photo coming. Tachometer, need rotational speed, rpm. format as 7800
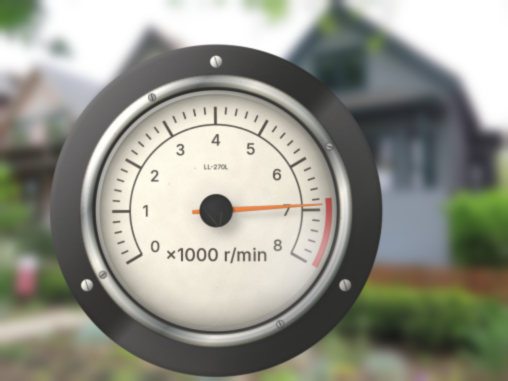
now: 6900
